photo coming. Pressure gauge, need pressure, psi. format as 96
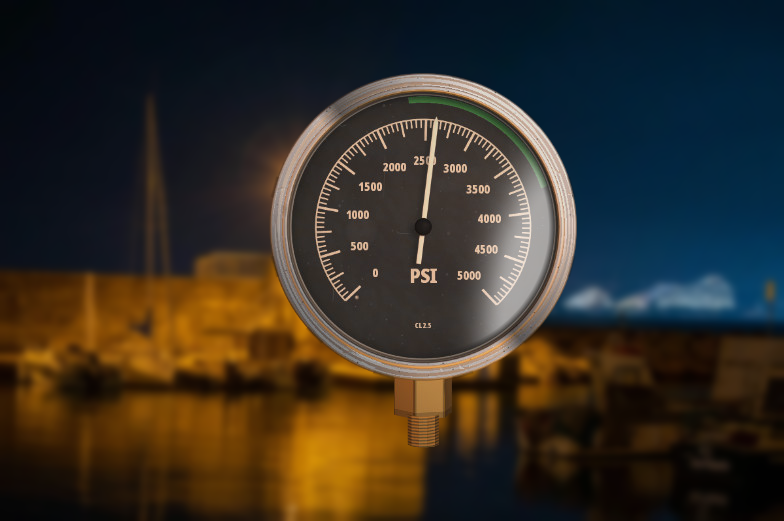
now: 2600
